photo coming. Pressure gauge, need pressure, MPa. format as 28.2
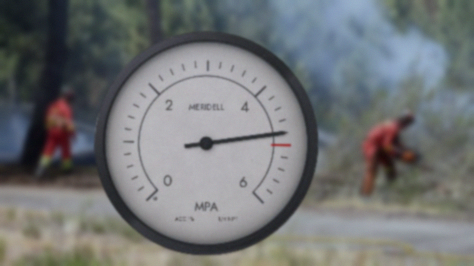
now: 4.8
